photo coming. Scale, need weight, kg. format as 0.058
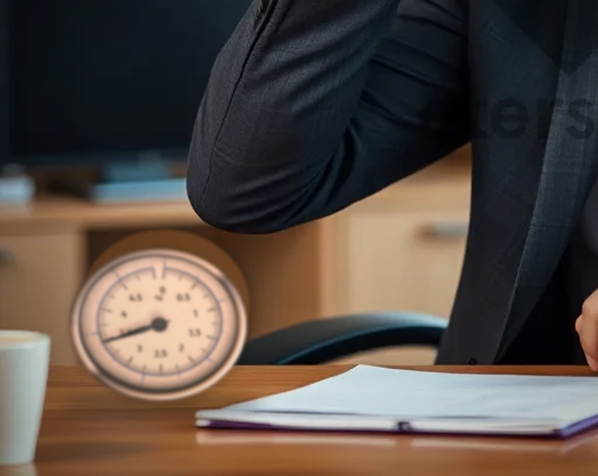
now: 3.5
